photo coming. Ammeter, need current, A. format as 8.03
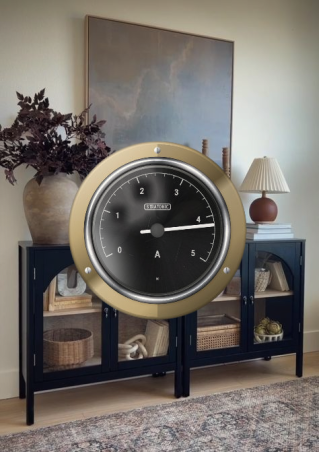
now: 4.2
